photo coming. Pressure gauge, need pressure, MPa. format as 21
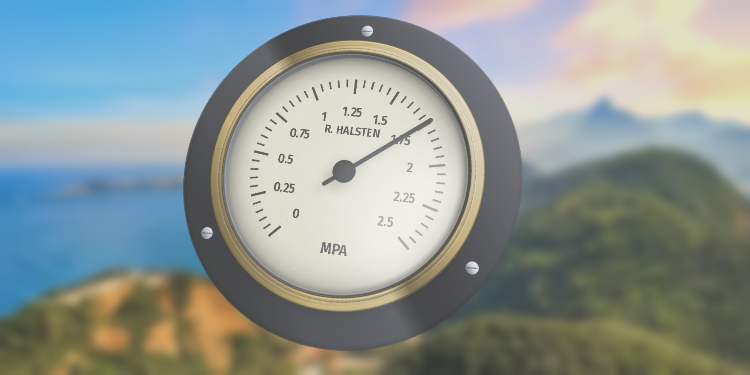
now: 1.75
